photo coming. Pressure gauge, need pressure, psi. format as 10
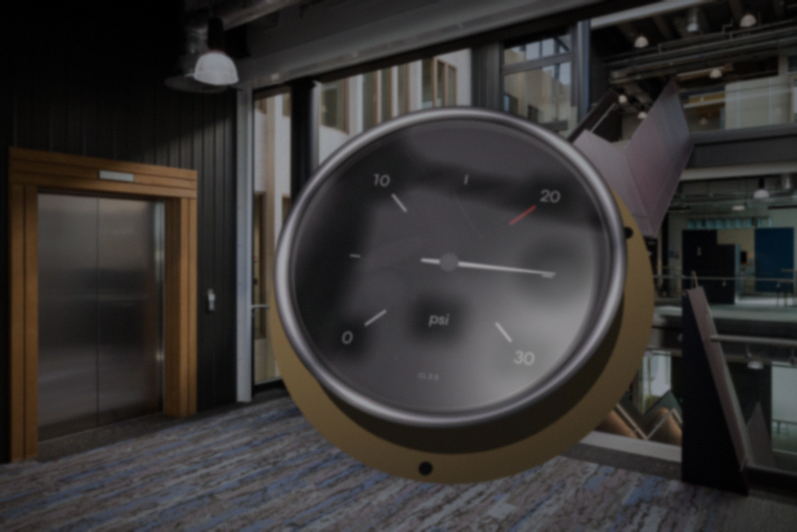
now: 25
